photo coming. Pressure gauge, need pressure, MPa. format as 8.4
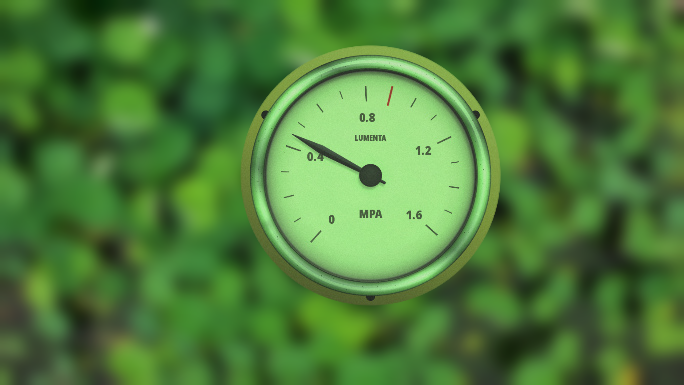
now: 0.45
